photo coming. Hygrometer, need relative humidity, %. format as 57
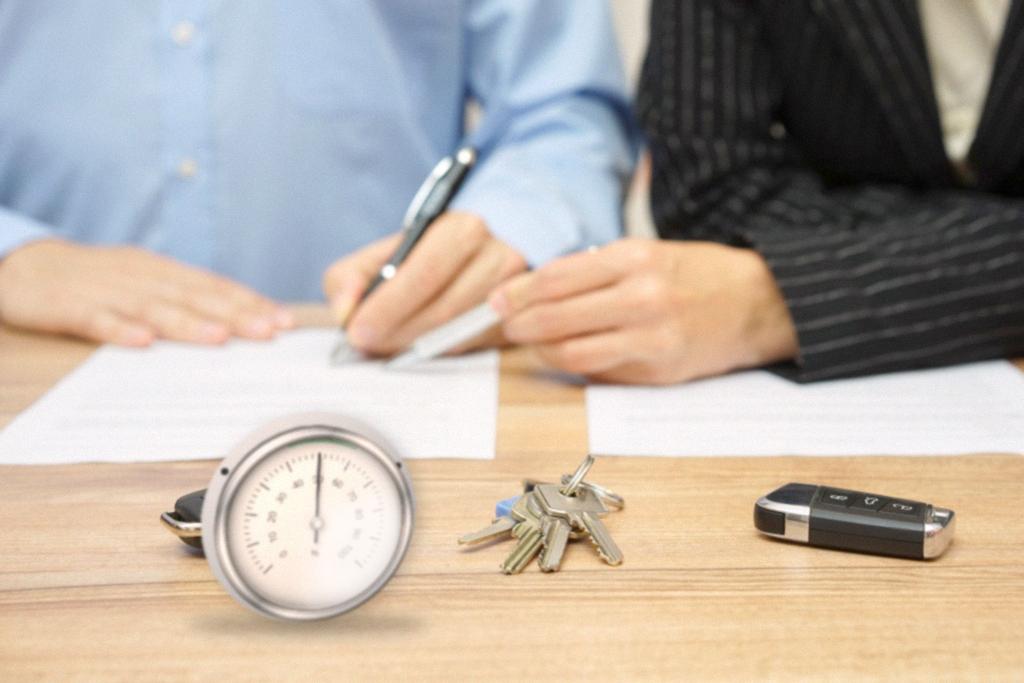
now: 50
